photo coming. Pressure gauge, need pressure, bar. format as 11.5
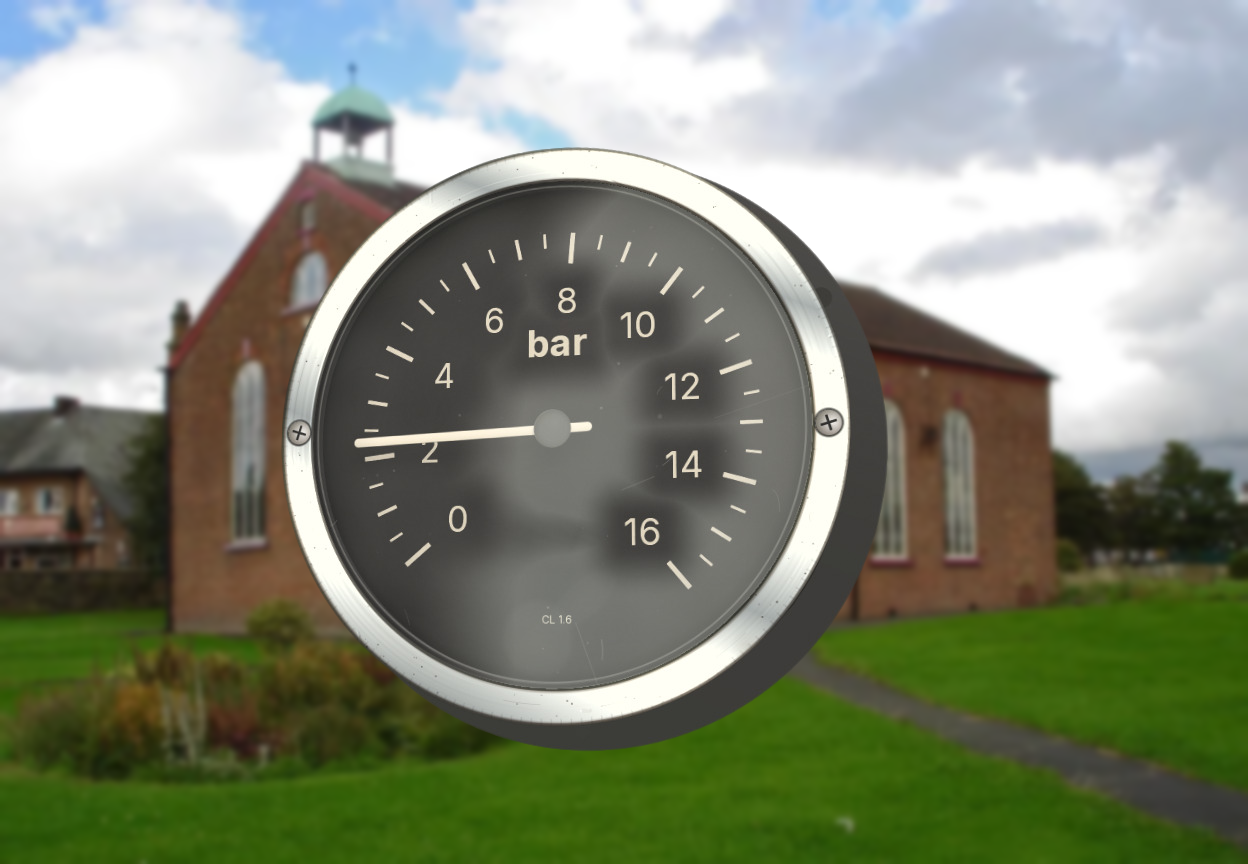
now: 2.25
